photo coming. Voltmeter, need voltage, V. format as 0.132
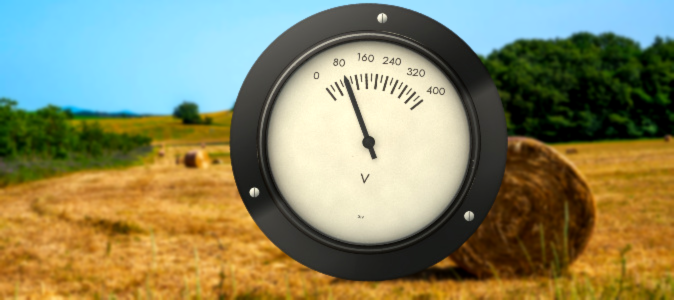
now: 80
